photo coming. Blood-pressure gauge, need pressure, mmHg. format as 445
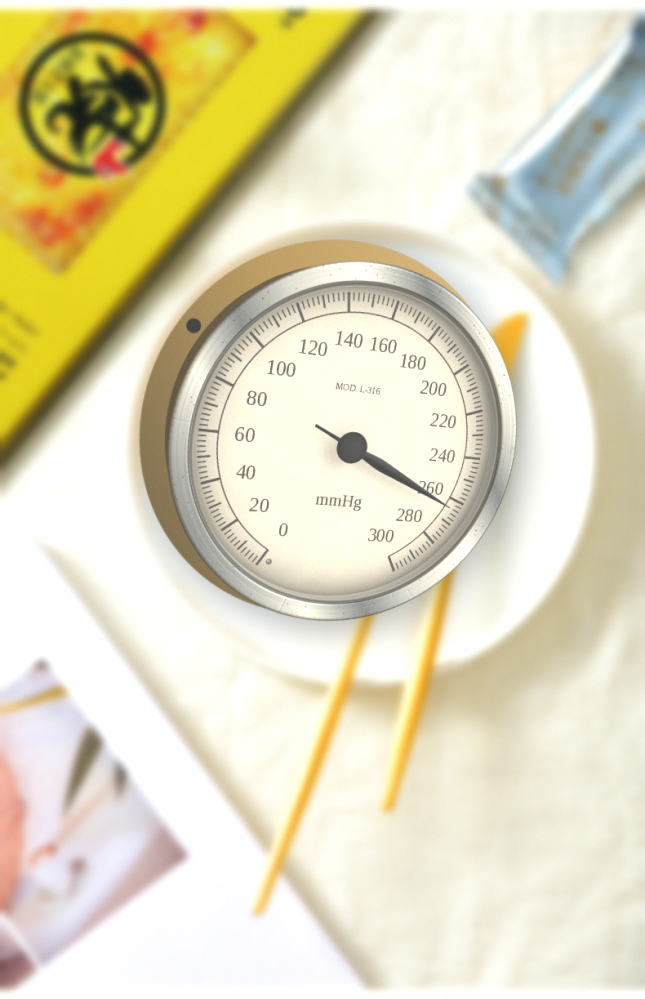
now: 264
